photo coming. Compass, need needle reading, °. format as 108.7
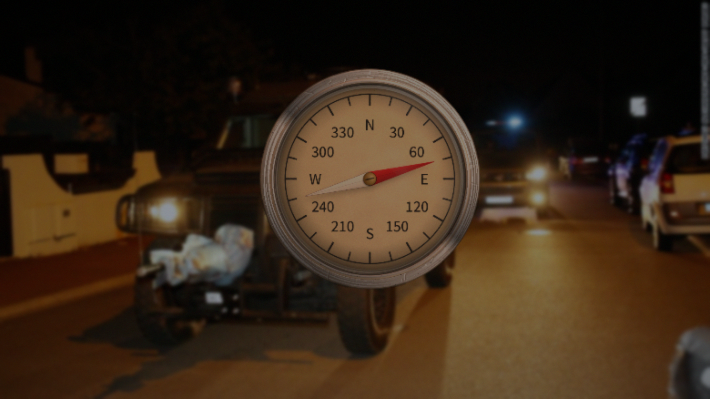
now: 75
